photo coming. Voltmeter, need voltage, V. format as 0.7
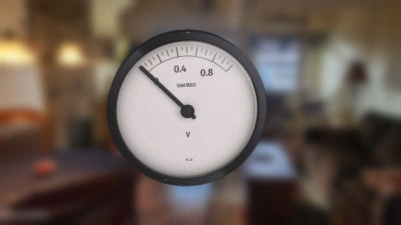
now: 0
